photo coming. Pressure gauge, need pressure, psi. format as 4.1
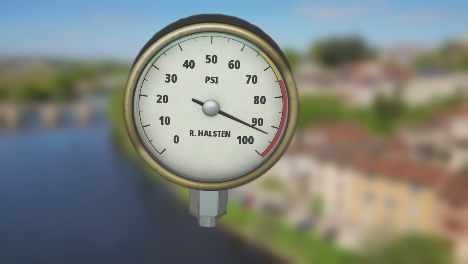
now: 92.5
